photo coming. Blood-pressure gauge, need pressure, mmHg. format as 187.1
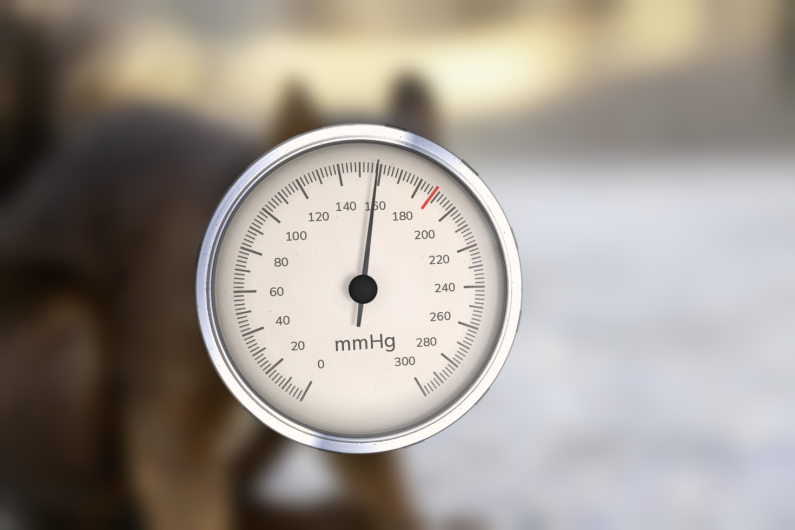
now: 158
